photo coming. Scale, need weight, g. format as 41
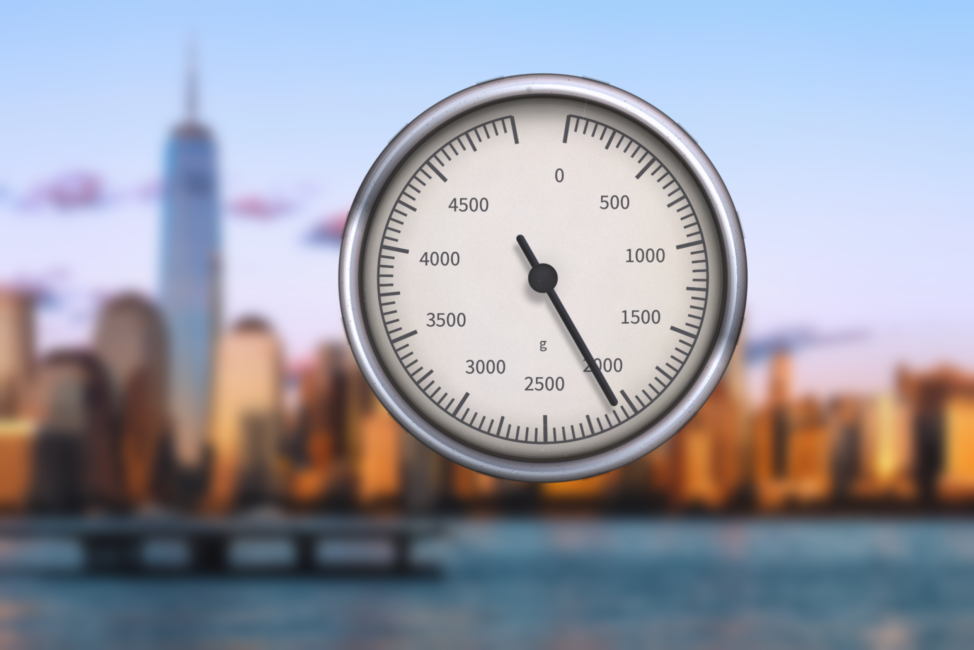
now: 2075
